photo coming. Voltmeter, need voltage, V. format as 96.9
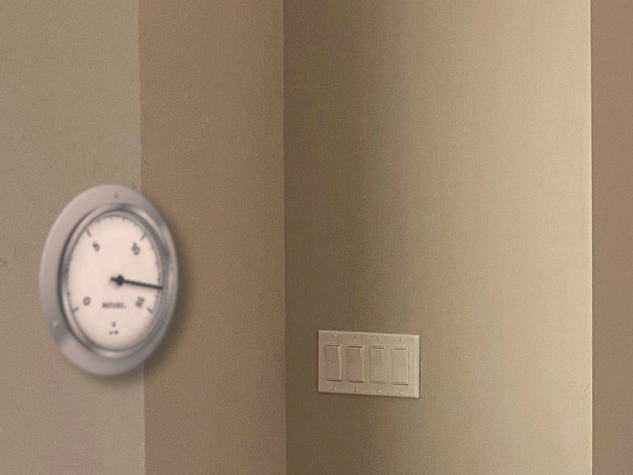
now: 13.5
